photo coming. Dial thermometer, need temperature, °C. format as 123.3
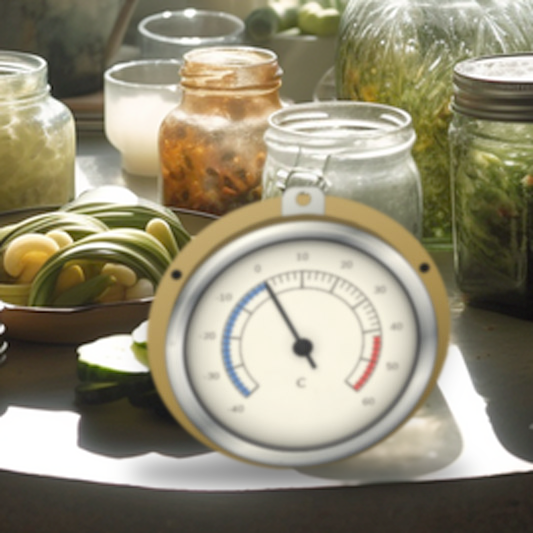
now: 0
